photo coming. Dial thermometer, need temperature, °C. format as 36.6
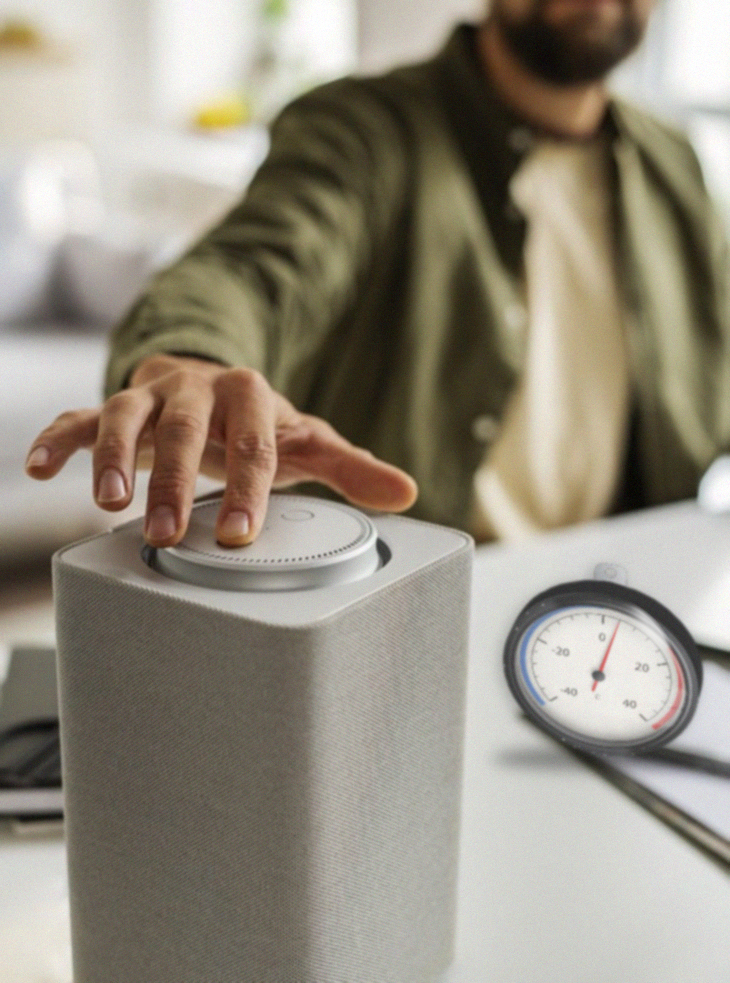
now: 4
